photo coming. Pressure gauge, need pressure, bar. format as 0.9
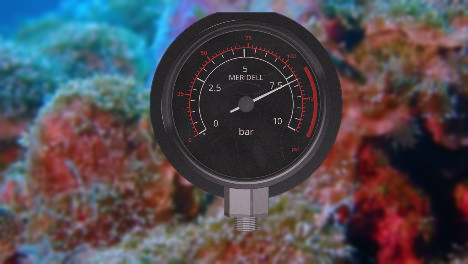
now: 7.75
